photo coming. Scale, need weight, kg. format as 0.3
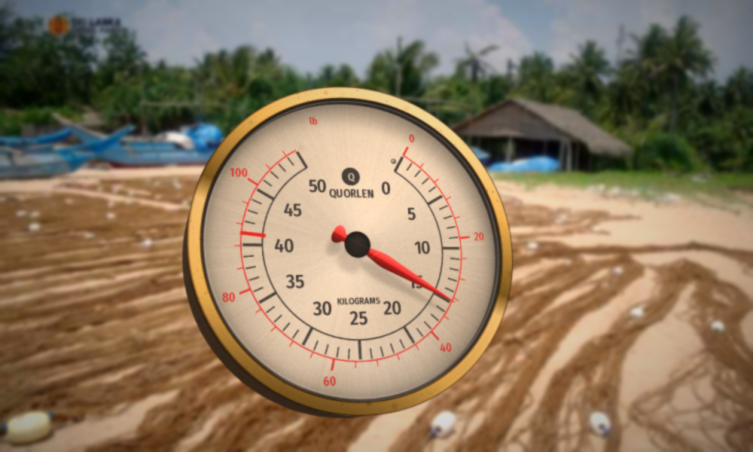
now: 15
